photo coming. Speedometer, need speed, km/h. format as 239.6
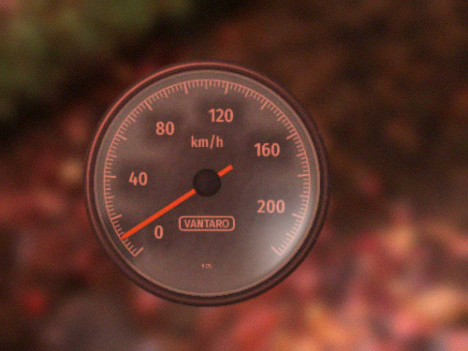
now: 10
